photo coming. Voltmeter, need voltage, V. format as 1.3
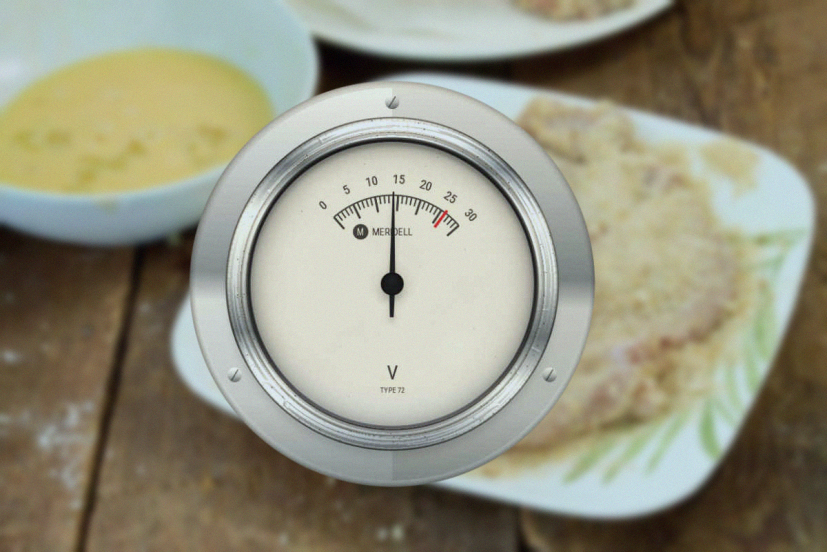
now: 14
